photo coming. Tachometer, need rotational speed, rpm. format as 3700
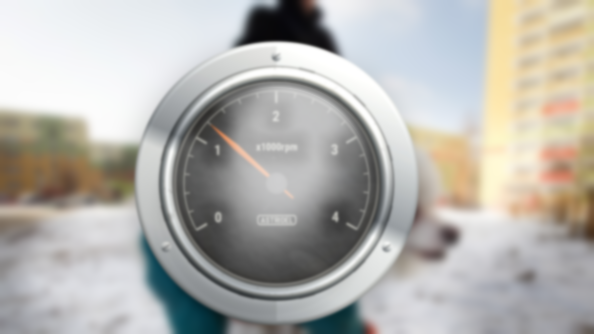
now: 1200
